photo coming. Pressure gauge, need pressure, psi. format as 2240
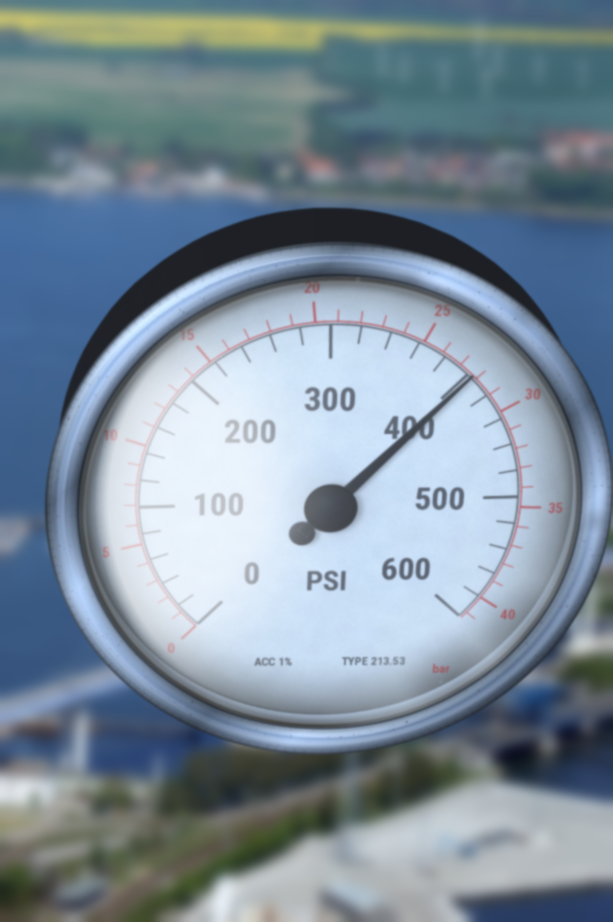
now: 400
